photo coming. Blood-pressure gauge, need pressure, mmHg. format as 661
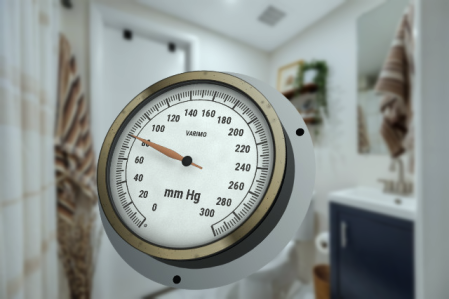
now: 80
